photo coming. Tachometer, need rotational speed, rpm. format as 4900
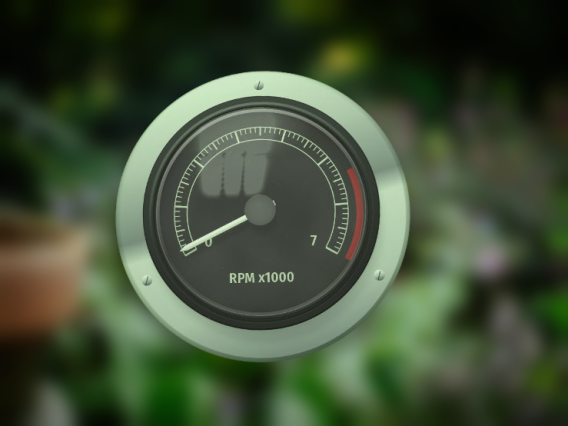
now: 100
